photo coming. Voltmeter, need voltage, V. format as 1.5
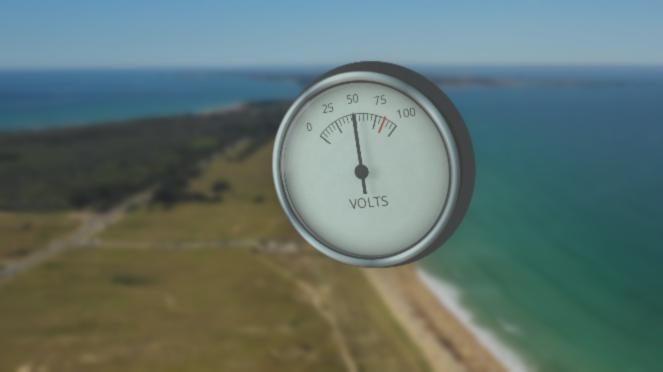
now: 50
